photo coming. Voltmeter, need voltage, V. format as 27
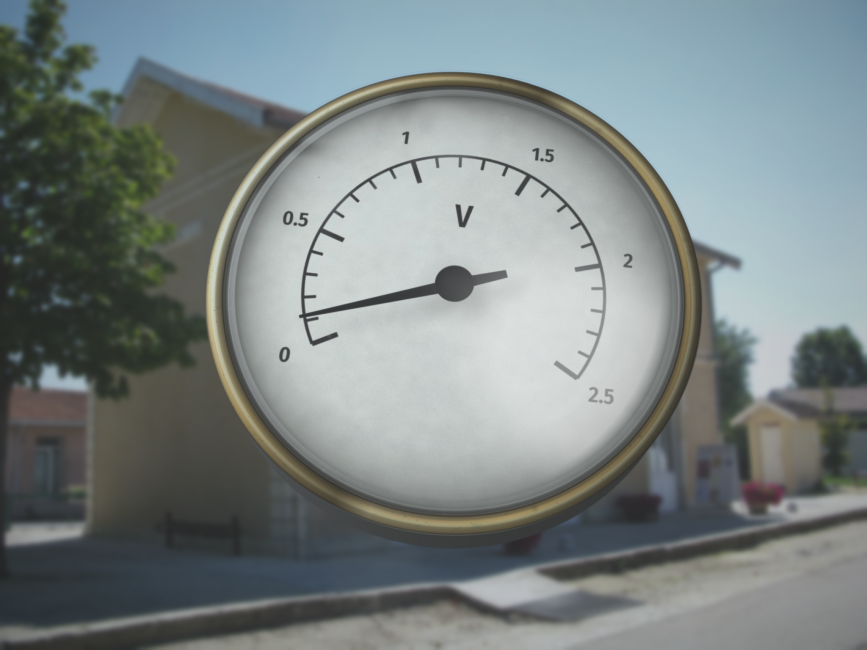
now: 0.1
